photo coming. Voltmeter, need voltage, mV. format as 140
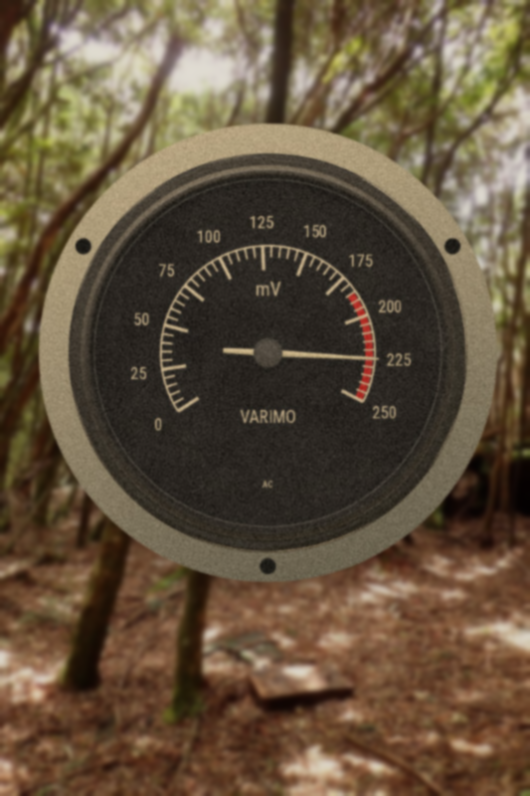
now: 225
